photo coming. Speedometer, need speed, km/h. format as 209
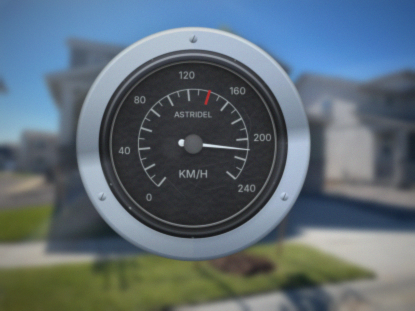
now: 210
